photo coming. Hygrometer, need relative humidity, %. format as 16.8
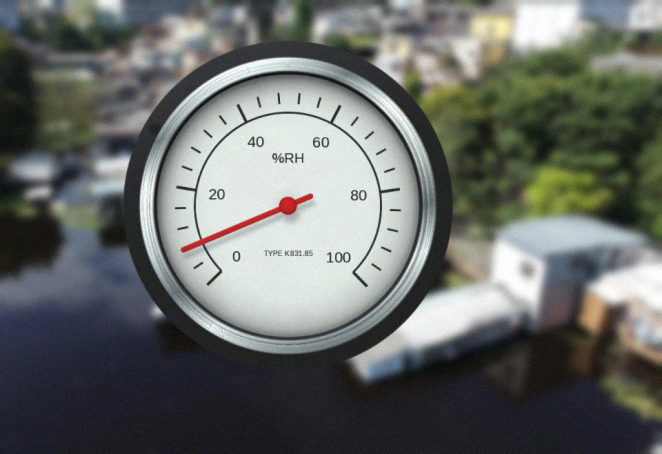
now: 8
